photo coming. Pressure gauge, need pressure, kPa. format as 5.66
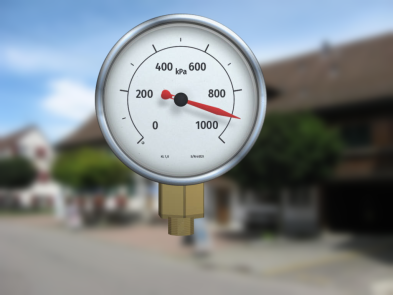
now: 900
